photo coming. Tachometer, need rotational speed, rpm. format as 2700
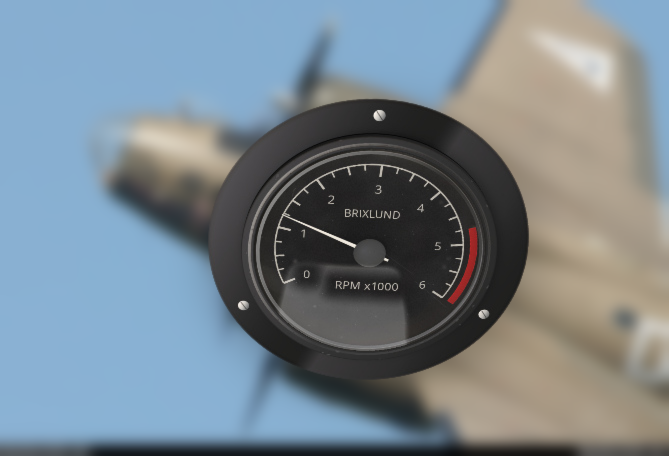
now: 1250
